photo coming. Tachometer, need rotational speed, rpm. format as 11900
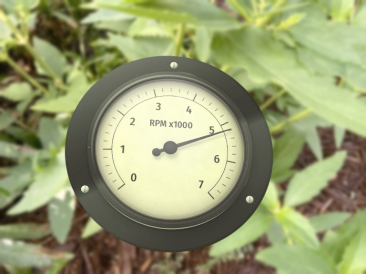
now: 5200
